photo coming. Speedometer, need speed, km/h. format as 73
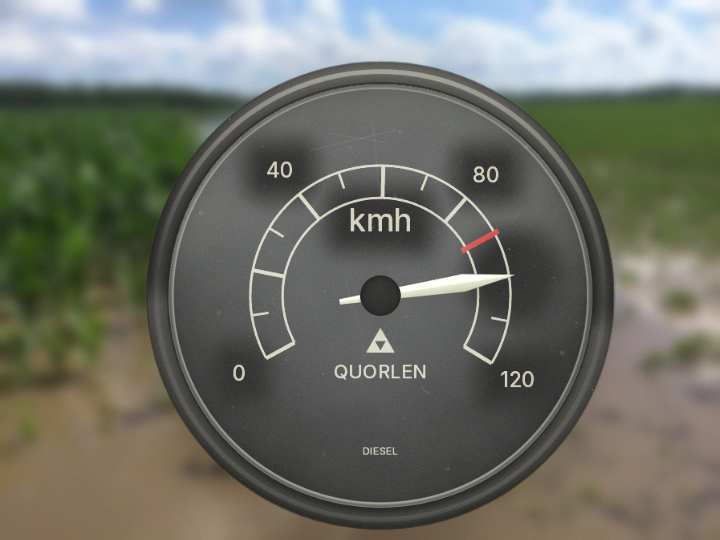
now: 100
